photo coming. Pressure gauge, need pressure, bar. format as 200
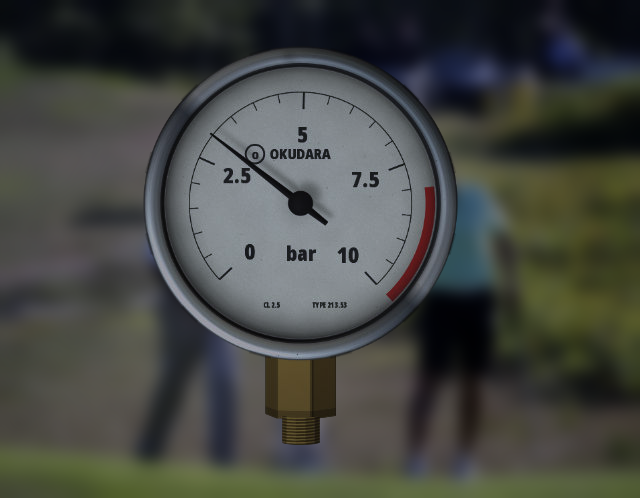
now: 3
